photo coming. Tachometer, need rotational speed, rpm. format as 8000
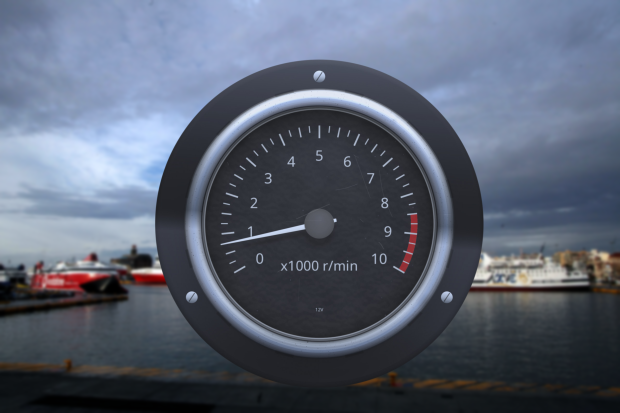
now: 750
